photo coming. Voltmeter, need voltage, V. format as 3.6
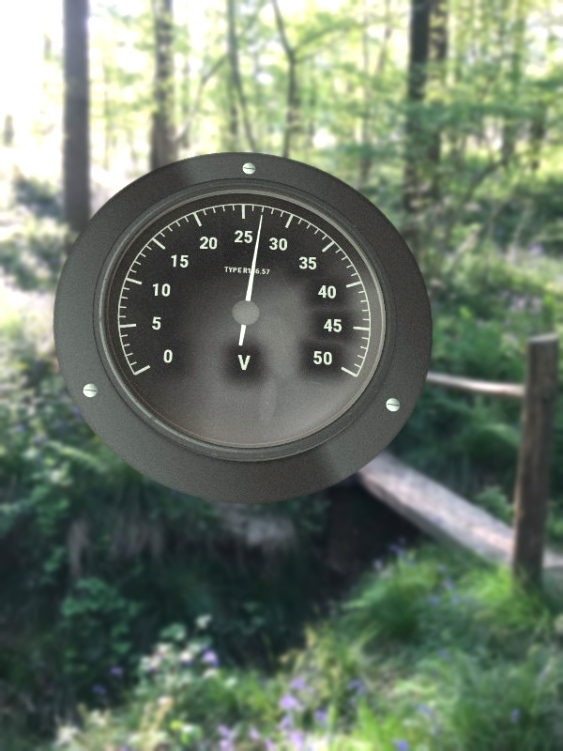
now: 27
